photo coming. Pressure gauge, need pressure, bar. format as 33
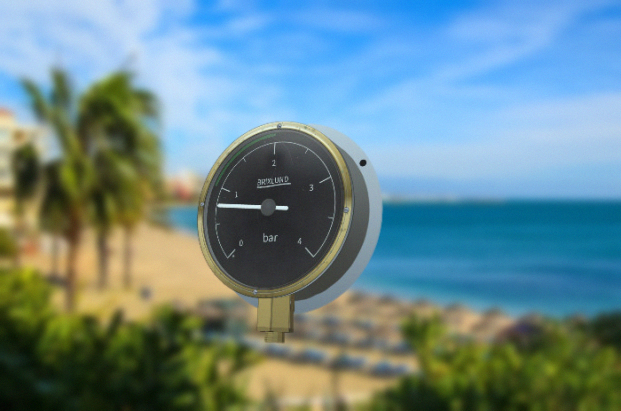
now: 0.75
